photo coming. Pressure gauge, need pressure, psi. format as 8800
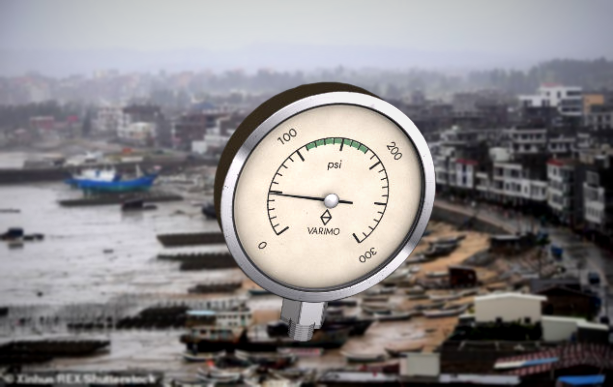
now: 50
